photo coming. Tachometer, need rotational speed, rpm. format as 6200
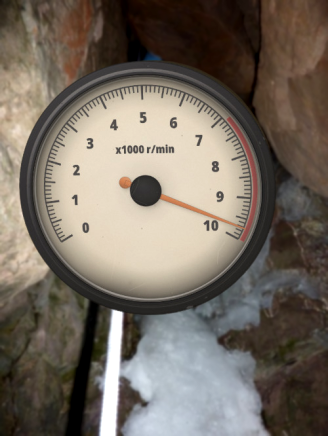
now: 9700
